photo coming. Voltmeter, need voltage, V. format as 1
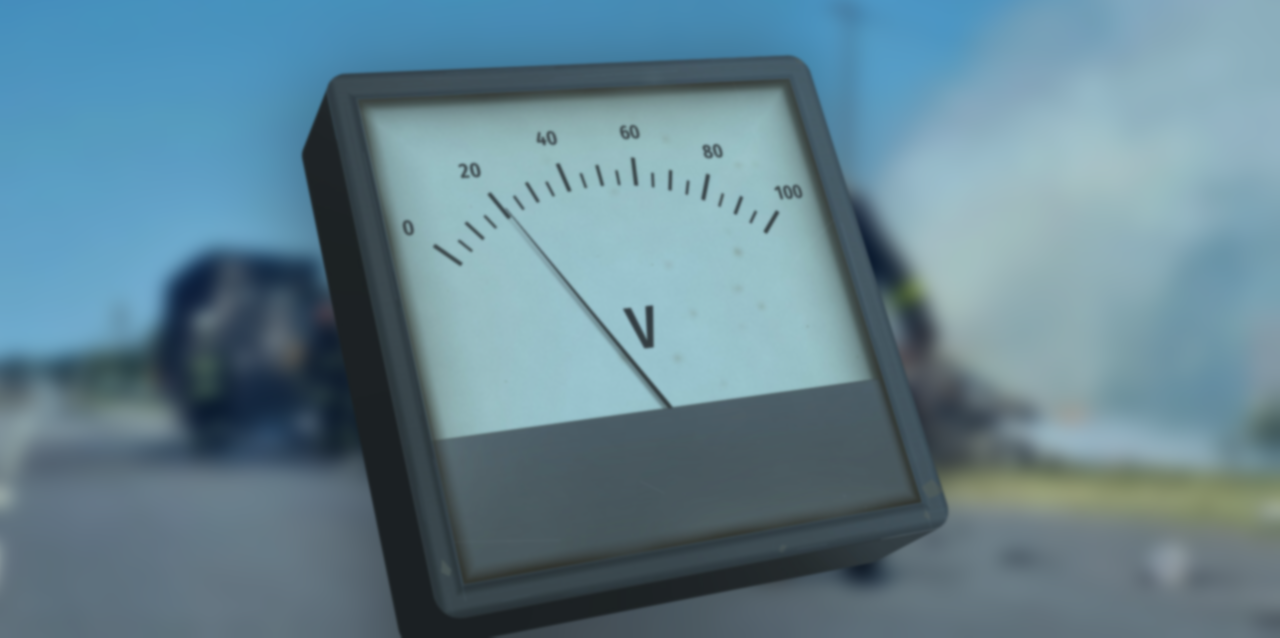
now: 20
